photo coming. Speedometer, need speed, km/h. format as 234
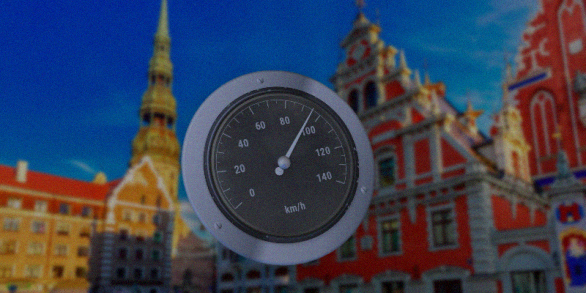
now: 95
